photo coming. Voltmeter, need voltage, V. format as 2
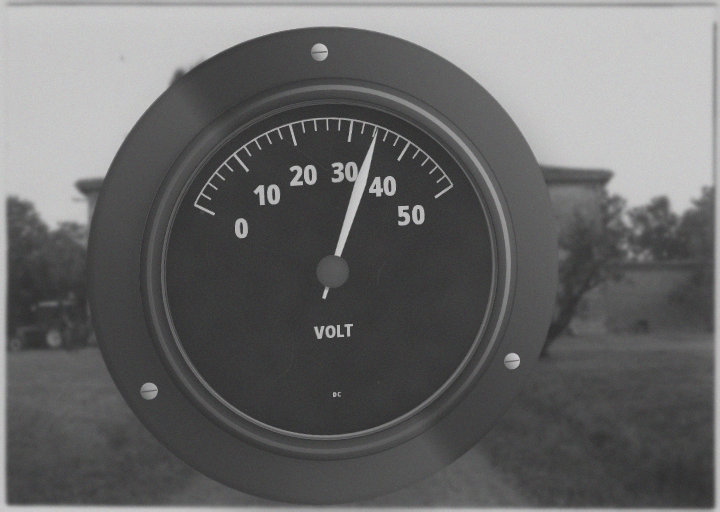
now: 34
